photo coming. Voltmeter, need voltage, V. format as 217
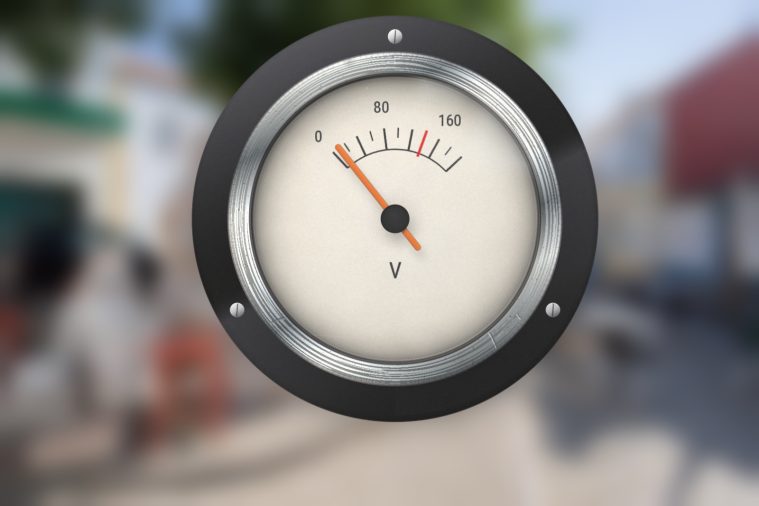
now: 10
